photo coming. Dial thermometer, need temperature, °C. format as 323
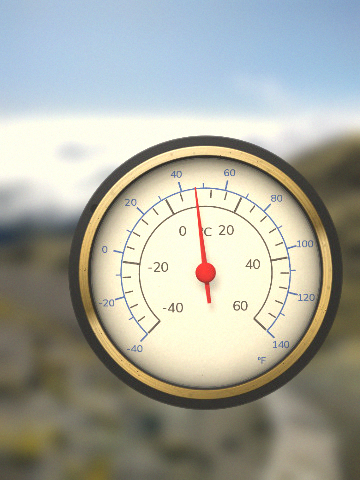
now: 8
